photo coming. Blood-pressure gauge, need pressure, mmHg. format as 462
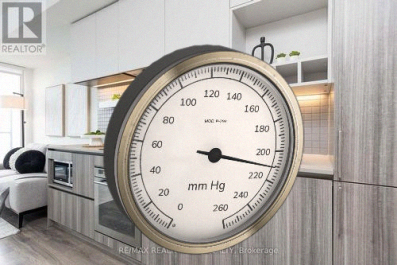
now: 210
